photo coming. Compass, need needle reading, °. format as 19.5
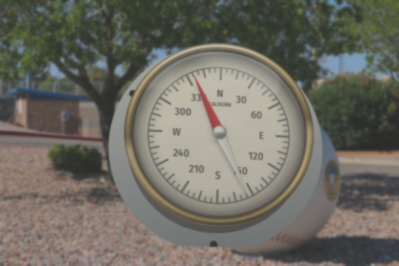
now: 335
